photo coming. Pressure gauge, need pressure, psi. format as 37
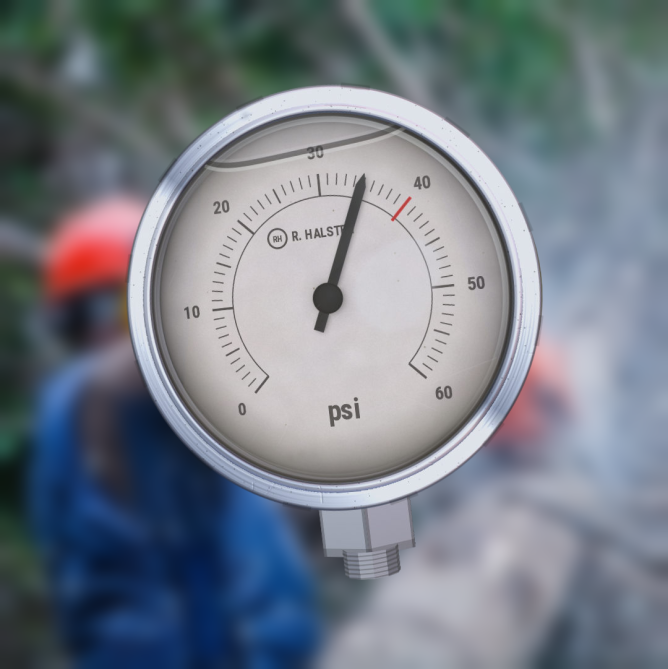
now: 35
